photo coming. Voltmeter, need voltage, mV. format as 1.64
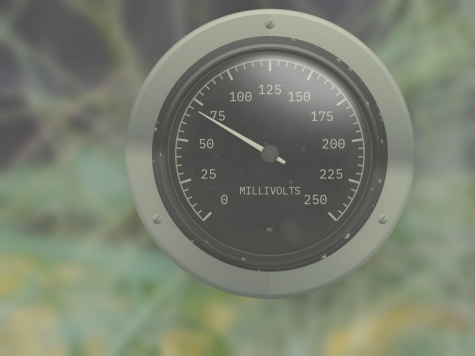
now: 70
